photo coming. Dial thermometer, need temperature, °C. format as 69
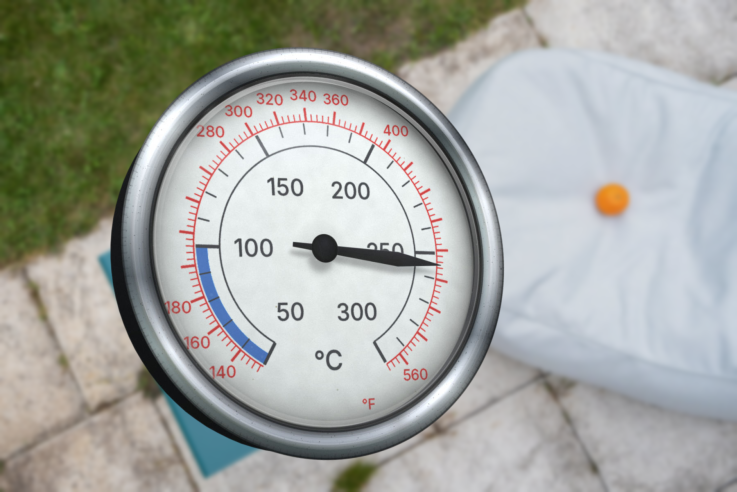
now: 255
